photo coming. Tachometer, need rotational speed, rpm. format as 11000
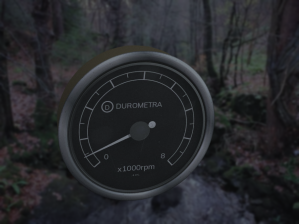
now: 500
